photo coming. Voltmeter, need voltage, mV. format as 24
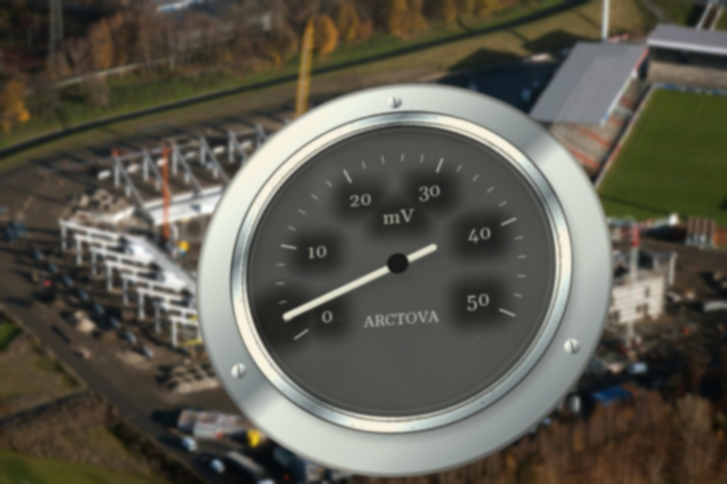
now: 2
